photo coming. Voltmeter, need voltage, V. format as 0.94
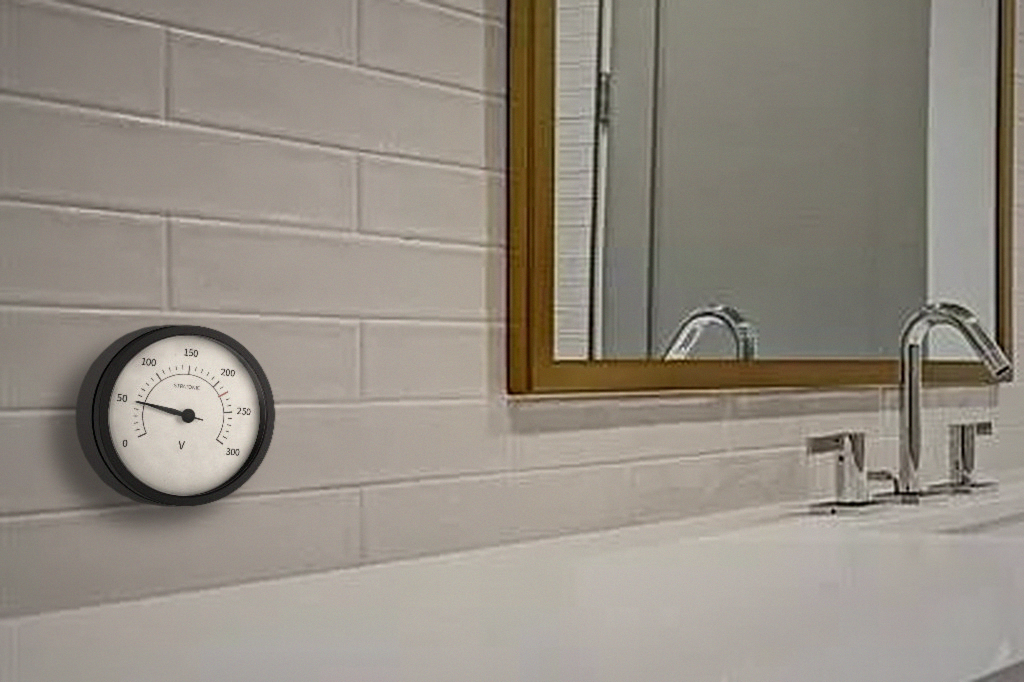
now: 50
